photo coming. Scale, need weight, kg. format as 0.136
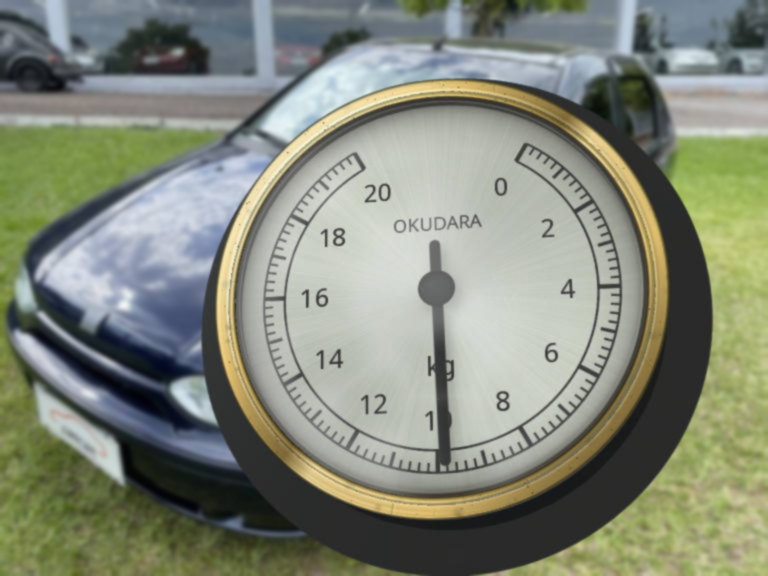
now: 9.8
